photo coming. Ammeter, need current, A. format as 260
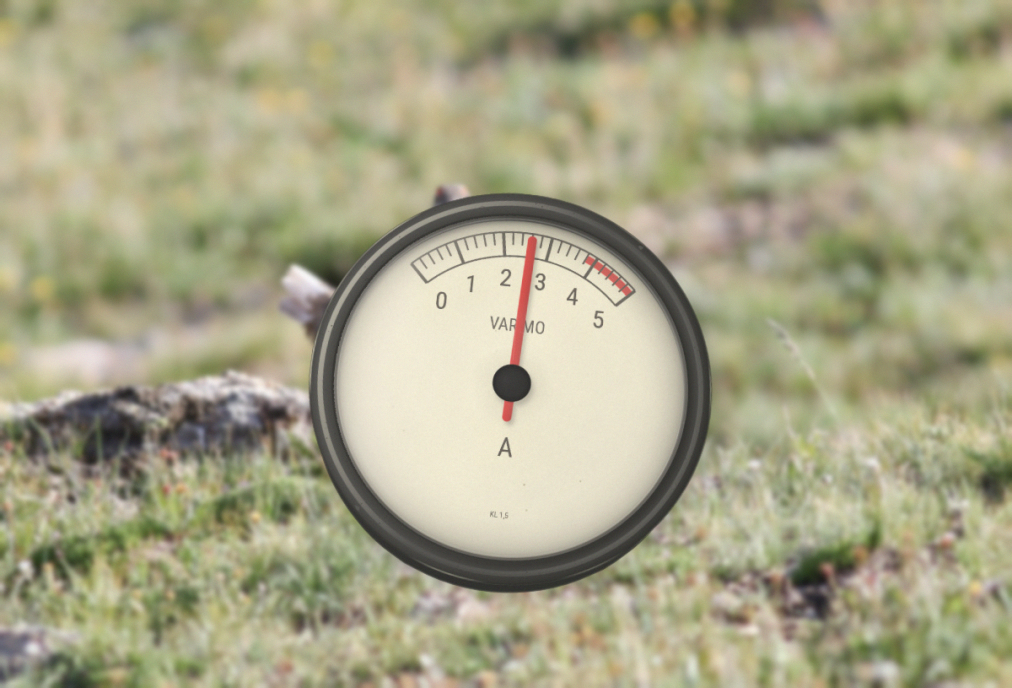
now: 2.6
